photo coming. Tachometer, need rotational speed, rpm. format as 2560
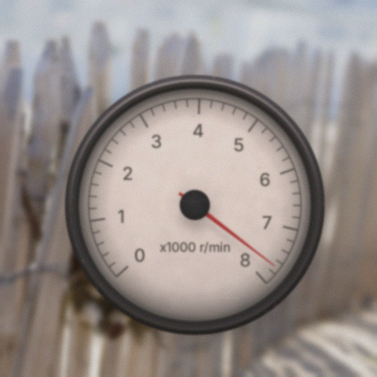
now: 7700
